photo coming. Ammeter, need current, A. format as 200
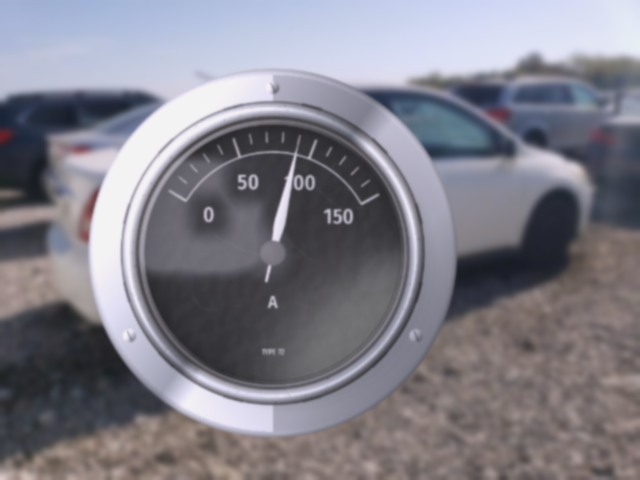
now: 90
